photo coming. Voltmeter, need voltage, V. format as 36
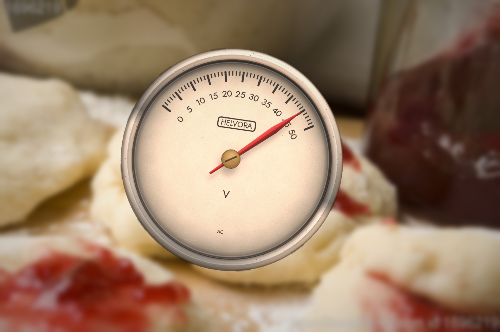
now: 45
